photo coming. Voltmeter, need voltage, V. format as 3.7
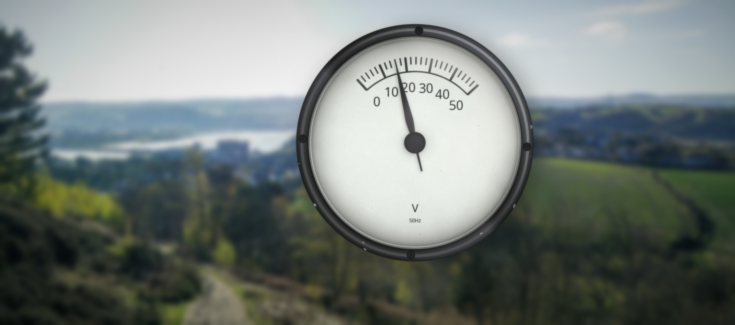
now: 16
